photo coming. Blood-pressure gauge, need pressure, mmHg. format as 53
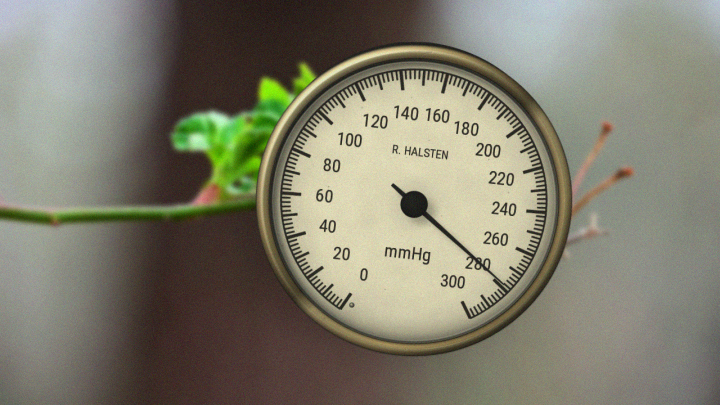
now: 278
